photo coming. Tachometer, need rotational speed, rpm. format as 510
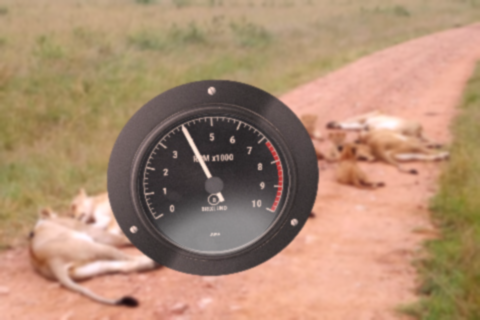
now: 4000
